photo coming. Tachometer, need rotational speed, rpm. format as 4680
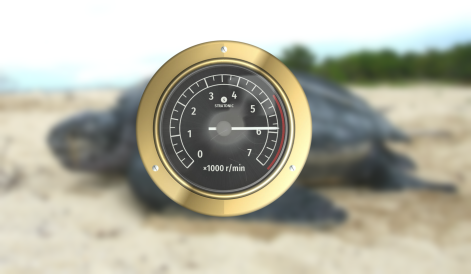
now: 5875
